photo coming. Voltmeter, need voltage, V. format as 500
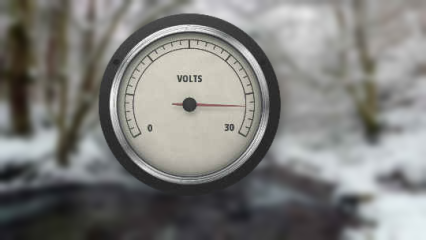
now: 26.5
